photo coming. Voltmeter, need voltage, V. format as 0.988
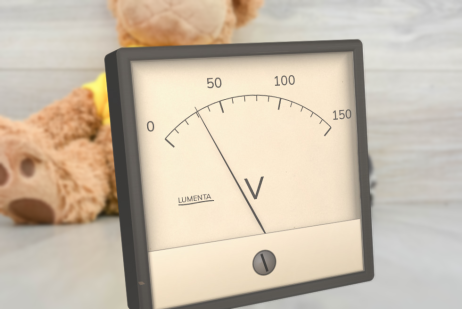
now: 30
